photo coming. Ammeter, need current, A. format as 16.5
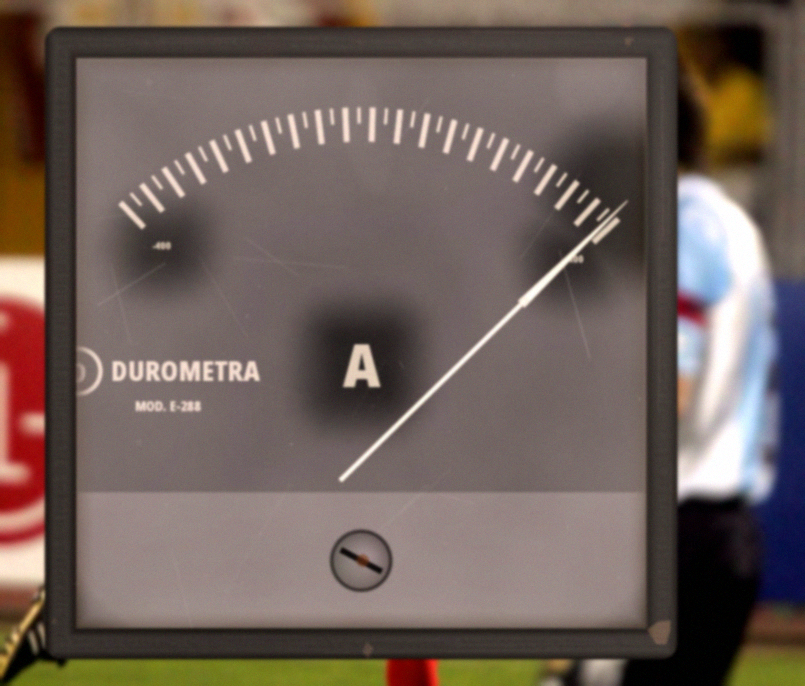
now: 390
